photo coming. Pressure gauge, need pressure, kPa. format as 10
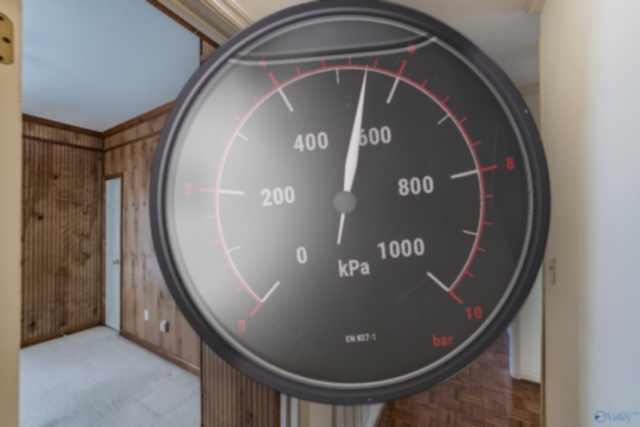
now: 550
